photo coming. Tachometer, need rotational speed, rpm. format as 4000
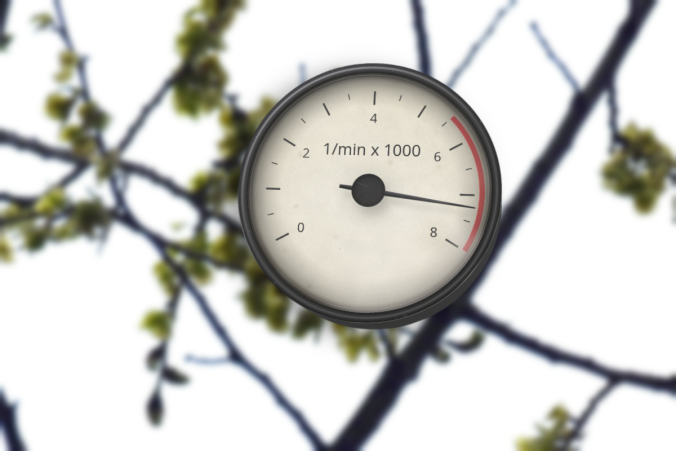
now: 7250
